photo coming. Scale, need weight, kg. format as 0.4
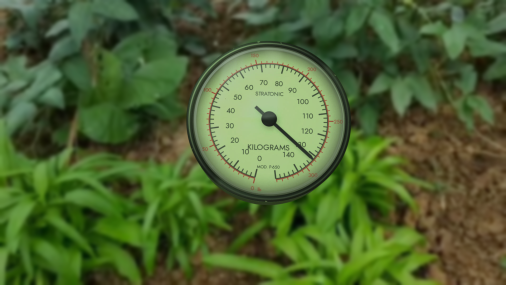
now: 132
